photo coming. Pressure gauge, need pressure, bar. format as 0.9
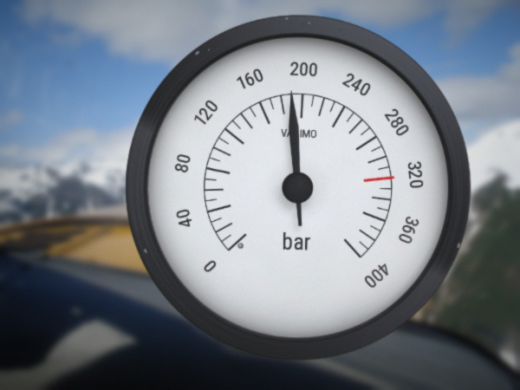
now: 190
